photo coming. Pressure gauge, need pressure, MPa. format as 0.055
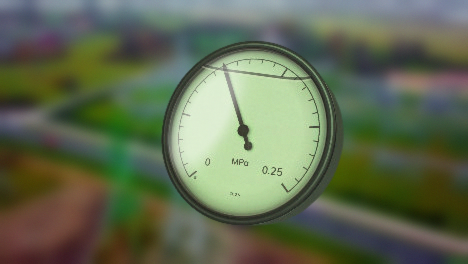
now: 0.1
